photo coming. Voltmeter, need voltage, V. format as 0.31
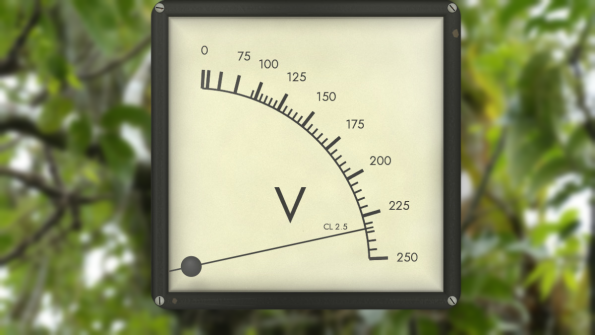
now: 232.5
